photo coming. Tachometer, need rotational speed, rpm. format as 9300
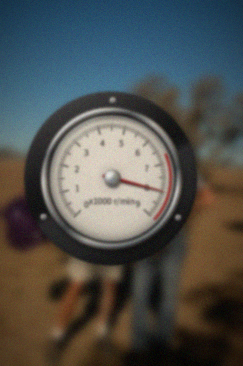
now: 8000
